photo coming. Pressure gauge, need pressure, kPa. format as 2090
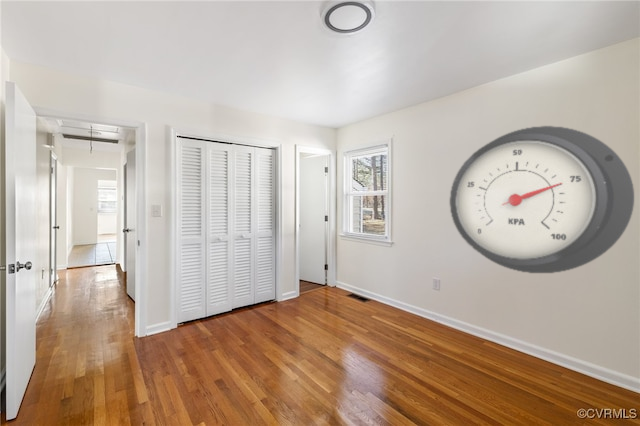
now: 75
